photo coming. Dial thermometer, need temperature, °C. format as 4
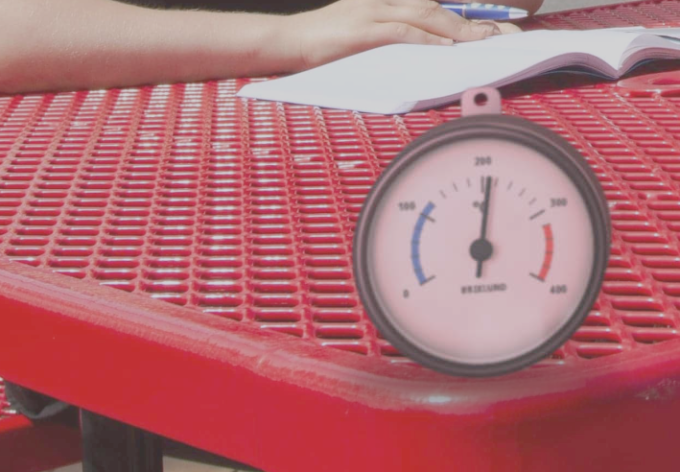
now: 210
